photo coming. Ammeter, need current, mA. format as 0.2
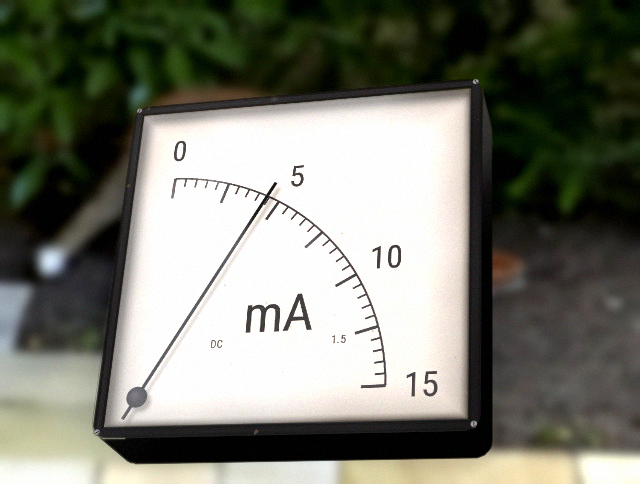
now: 4.5
